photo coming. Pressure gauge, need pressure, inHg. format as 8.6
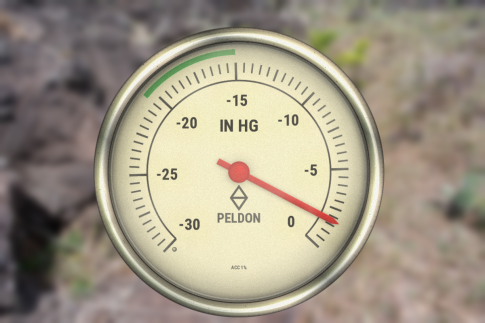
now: -1.75
